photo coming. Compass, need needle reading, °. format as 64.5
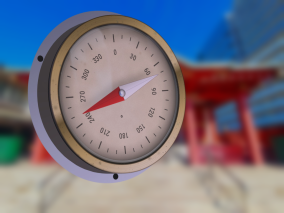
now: 250
